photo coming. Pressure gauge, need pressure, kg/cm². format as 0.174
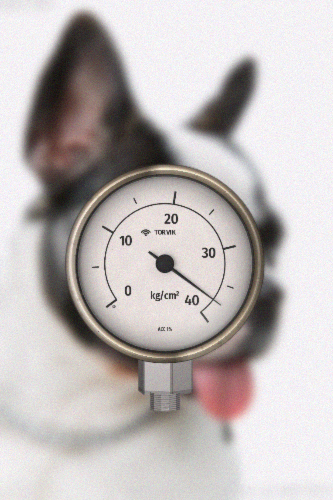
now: 37.5
